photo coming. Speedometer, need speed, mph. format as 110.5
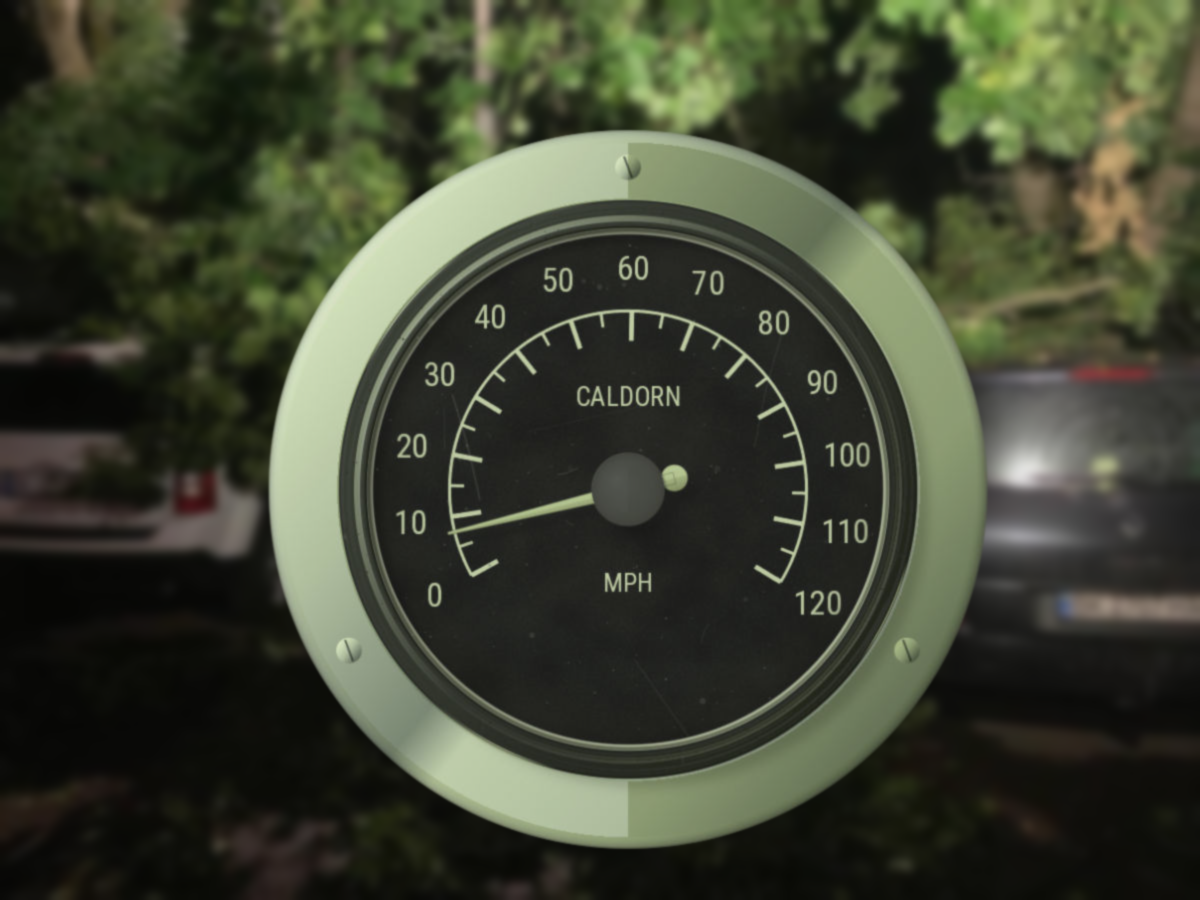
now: 7.5
